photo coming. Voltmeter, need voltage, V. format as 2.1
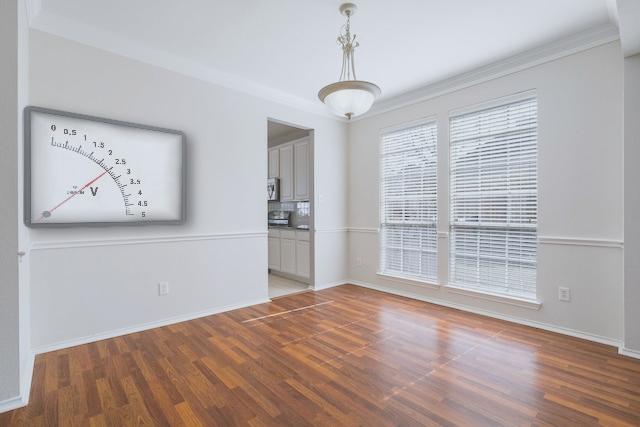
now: 2.5
